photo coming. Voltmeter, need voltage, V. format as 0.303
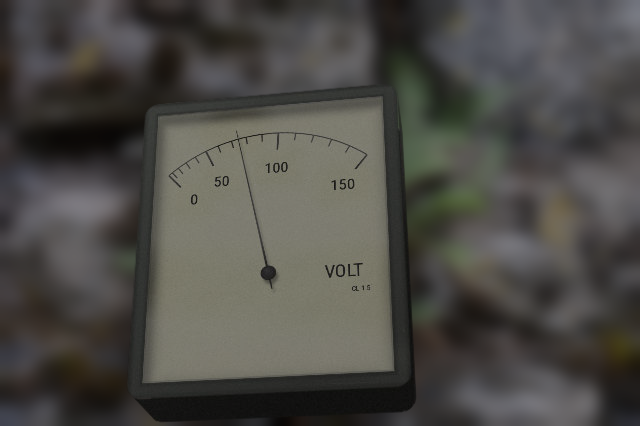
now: 75
